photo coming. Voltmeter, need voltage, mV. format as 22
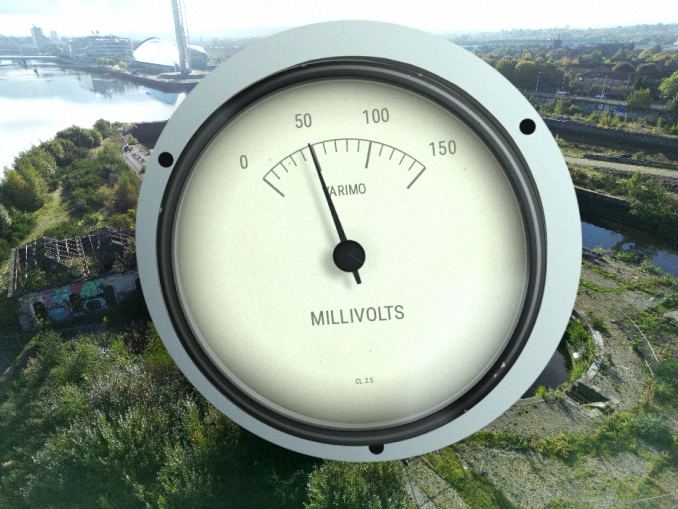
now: 50
